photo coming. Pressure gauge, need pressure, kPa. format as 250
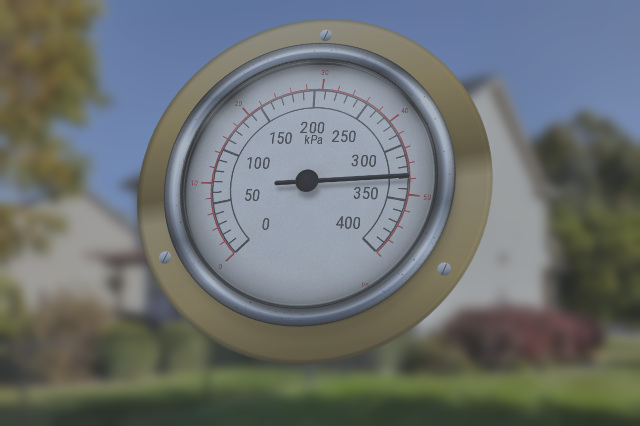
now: 330
